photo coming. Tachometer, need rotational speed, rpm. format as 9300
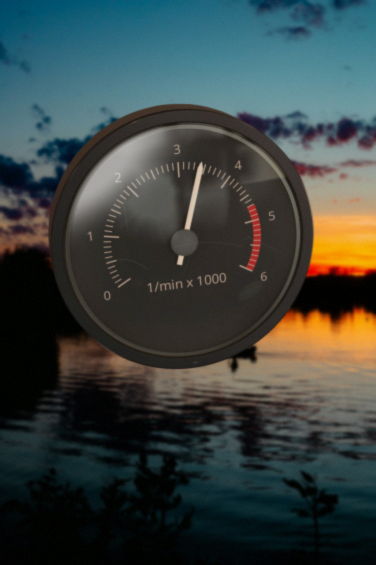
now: 3400
